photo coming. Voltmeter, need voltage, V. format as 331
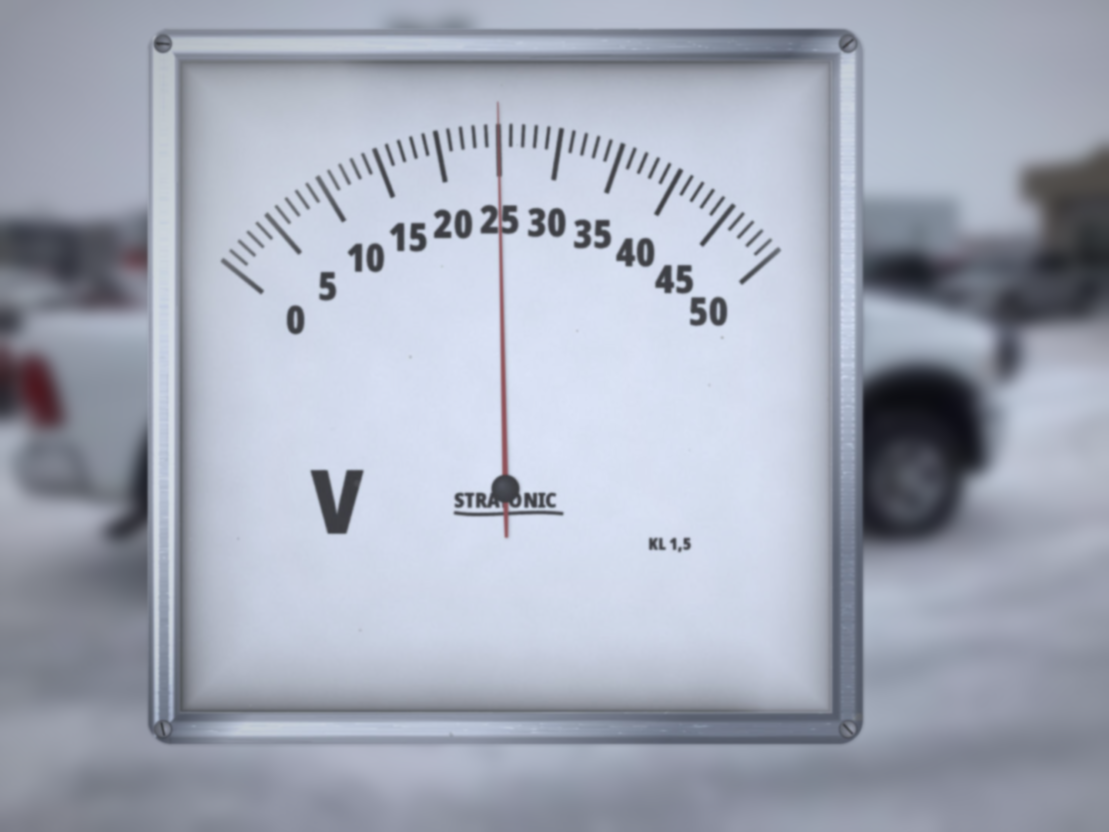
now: 25
